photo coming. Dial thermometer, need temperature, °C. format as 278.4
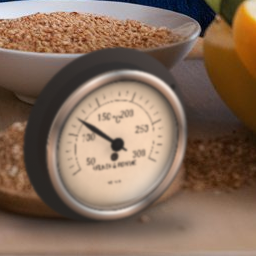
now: 120
